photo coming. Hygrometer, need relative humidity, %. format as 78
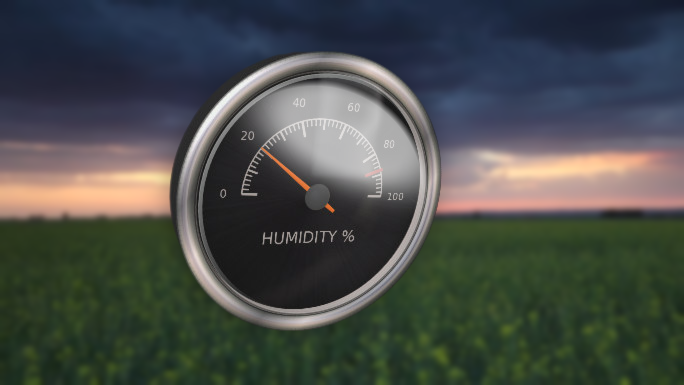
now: 20
